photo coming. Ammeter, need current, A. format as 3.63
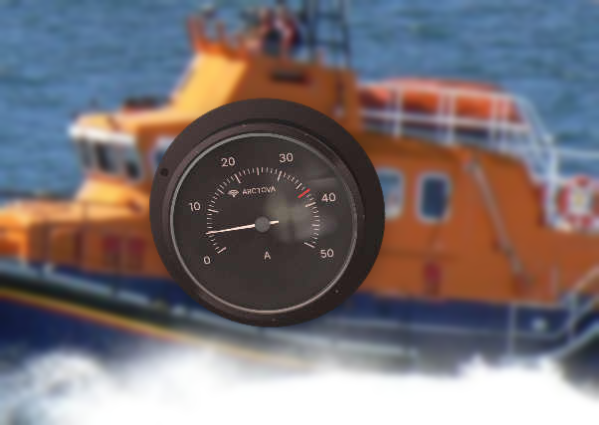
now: 5
